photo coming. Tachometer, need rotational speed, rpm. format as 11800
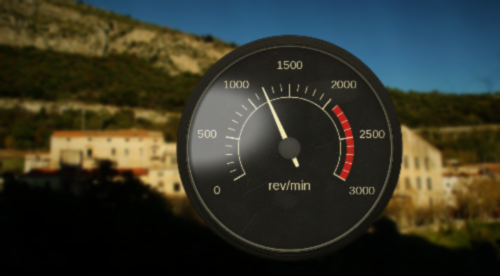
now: 1200
